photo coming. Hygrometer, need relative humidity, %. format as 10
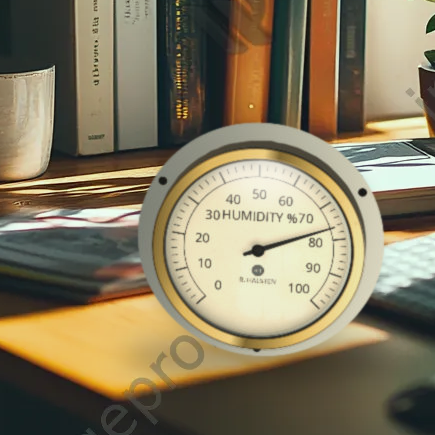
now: 76
